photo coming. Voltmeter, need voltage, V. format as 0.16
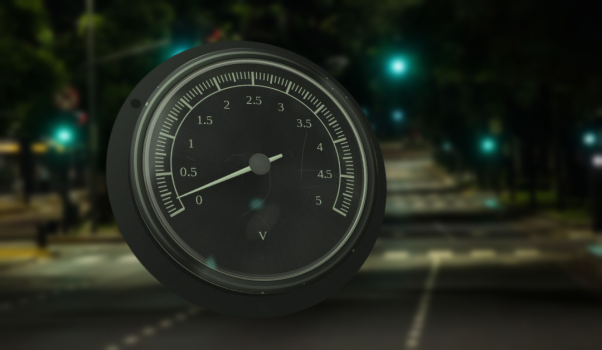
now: 0.15
